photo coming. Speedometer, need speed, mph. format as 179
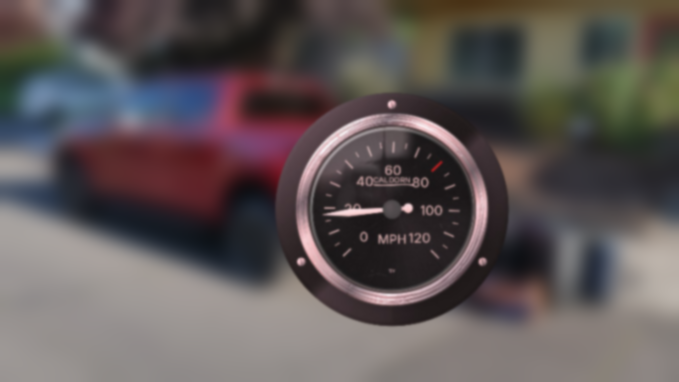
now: 17.5
